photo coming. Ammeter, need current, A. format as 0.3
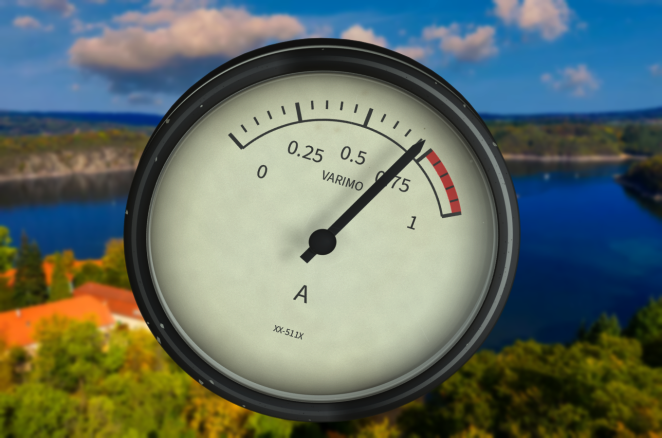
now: 0.7
